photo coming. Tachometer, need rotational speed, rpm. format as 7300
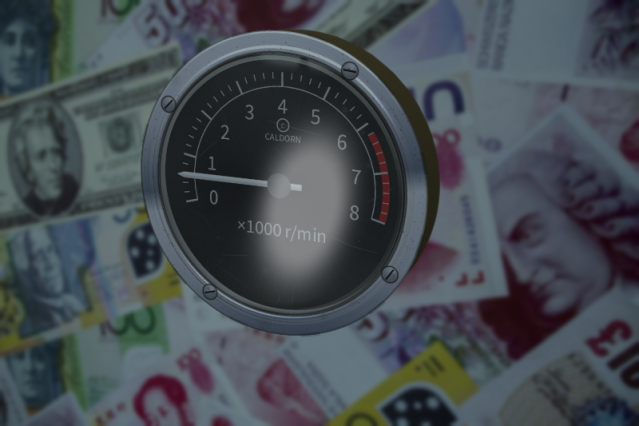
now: 600
